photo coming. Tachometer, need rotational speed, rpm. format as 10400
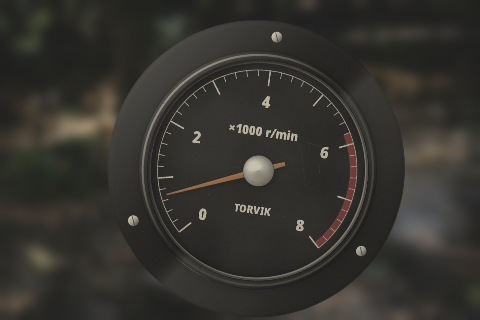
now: 700
